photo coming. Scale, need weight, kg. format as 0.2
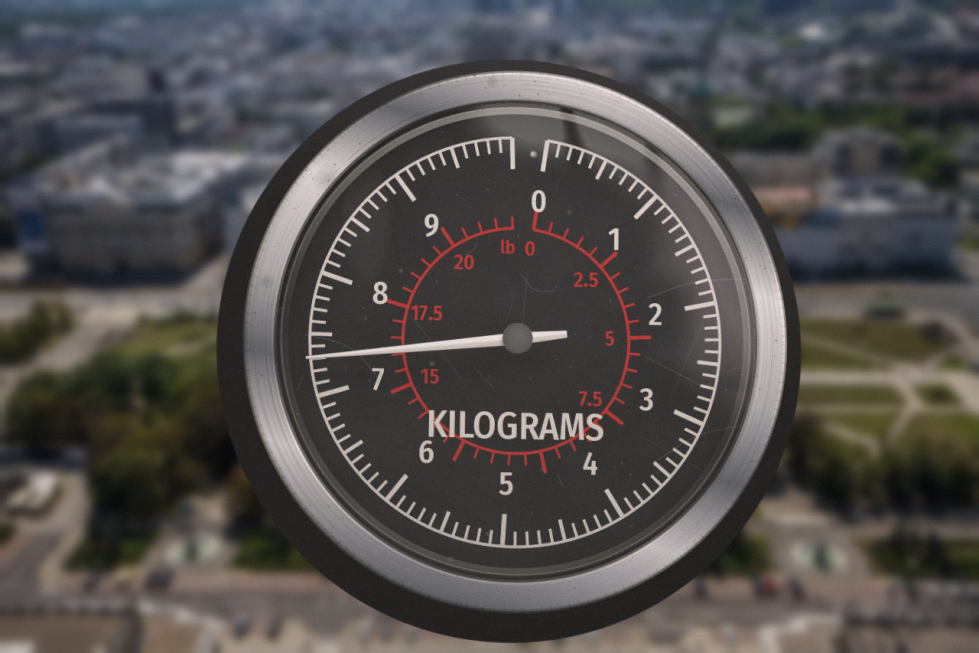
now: 7.3
